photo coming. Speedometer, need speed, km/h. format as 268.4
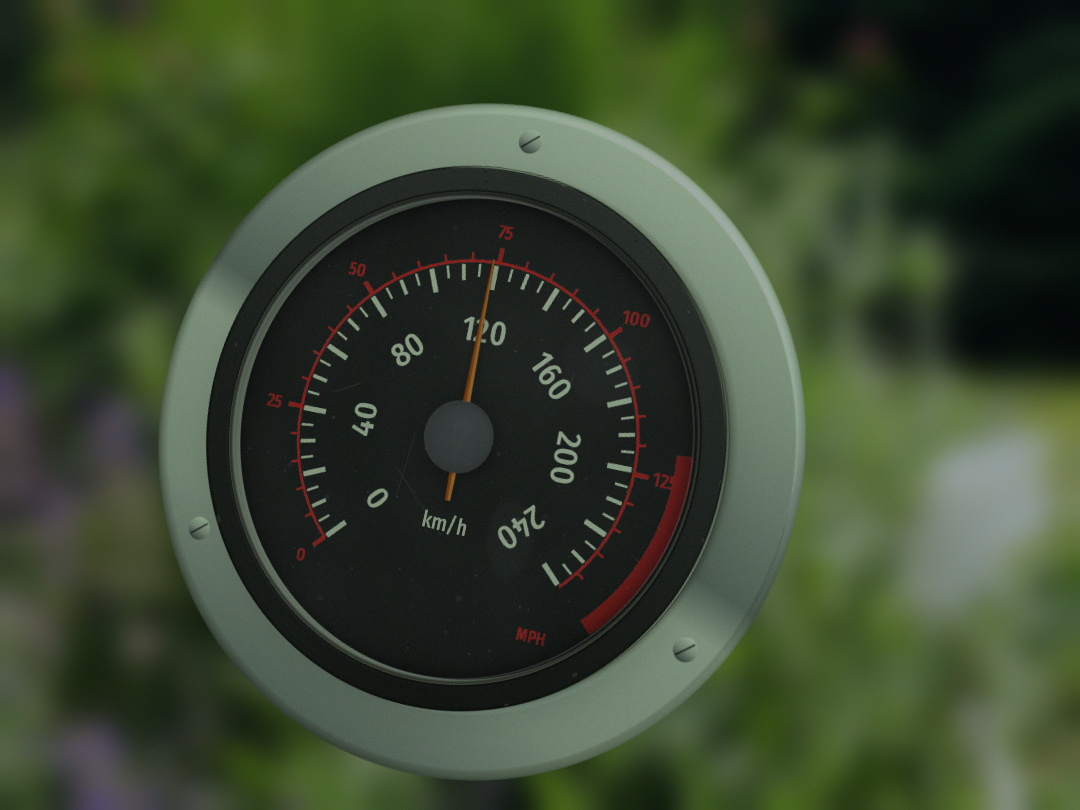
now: 120
